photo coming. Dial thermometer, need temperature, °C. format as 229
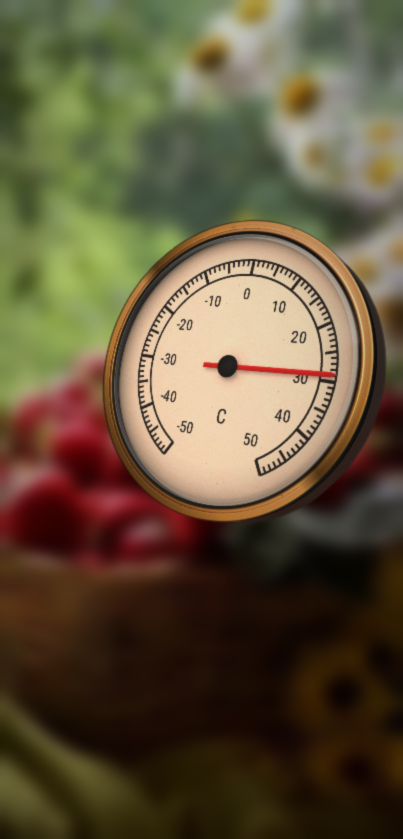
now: 29
